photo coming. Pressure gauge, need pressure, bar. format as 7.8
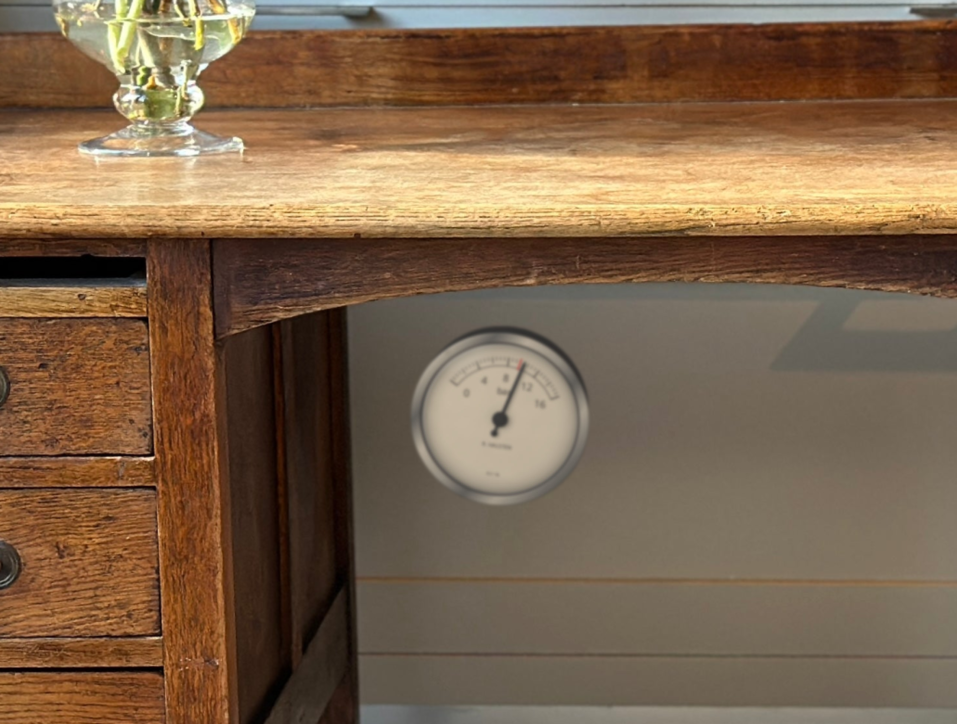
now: 10
